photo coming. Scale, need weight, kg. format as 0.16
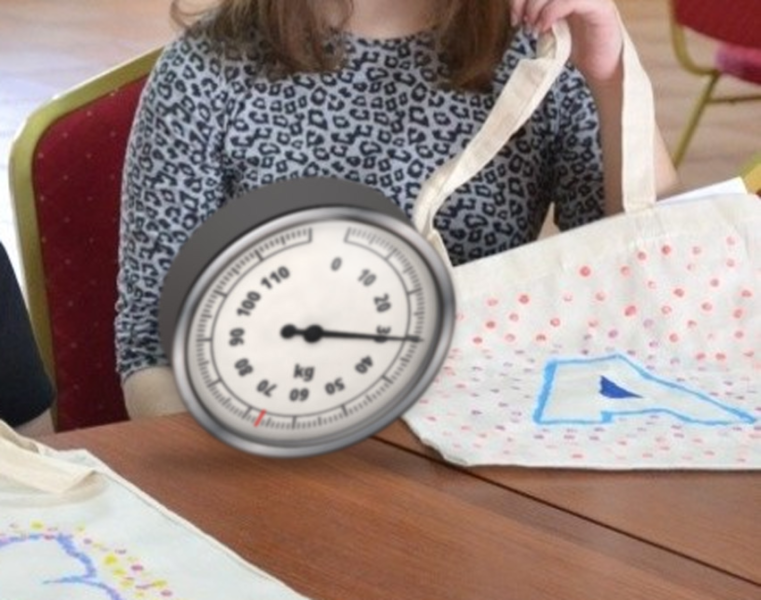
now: 30
